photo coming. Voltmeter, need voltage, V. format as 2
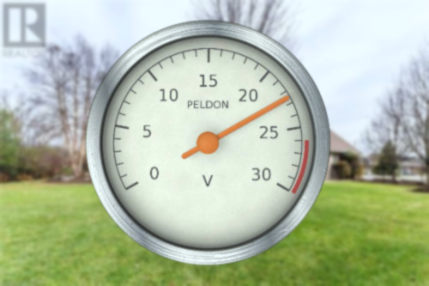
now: 22.5
